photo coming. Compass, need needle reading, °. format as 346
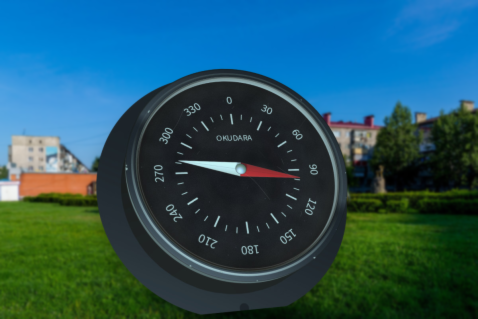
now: 100
